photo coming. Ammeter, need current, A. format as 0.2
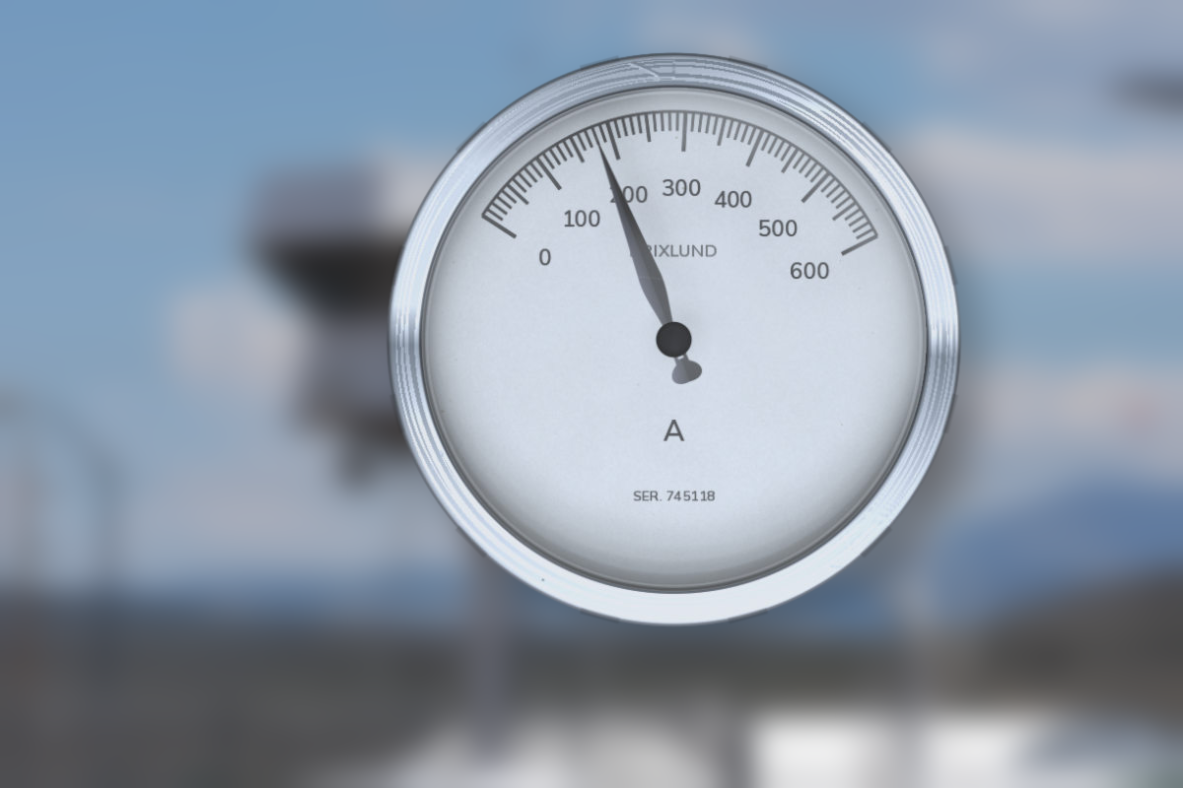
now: 180
